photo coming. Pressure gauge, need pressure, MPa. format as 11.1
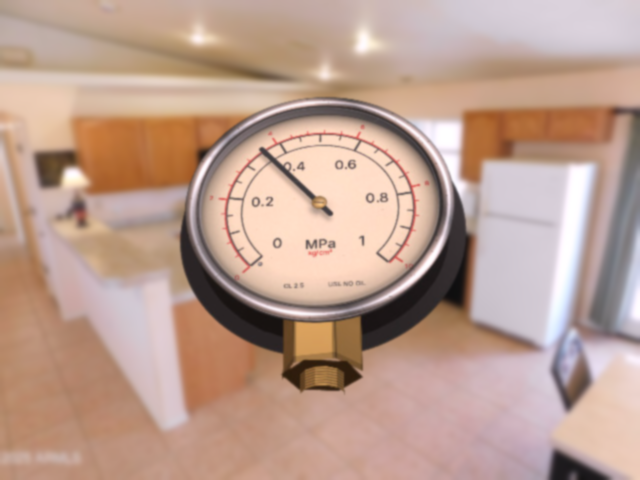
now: 0.35
